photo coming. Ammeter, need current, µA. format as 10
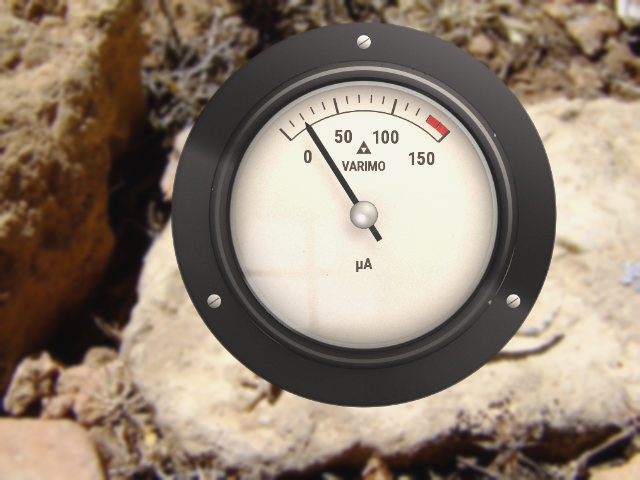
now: 20
